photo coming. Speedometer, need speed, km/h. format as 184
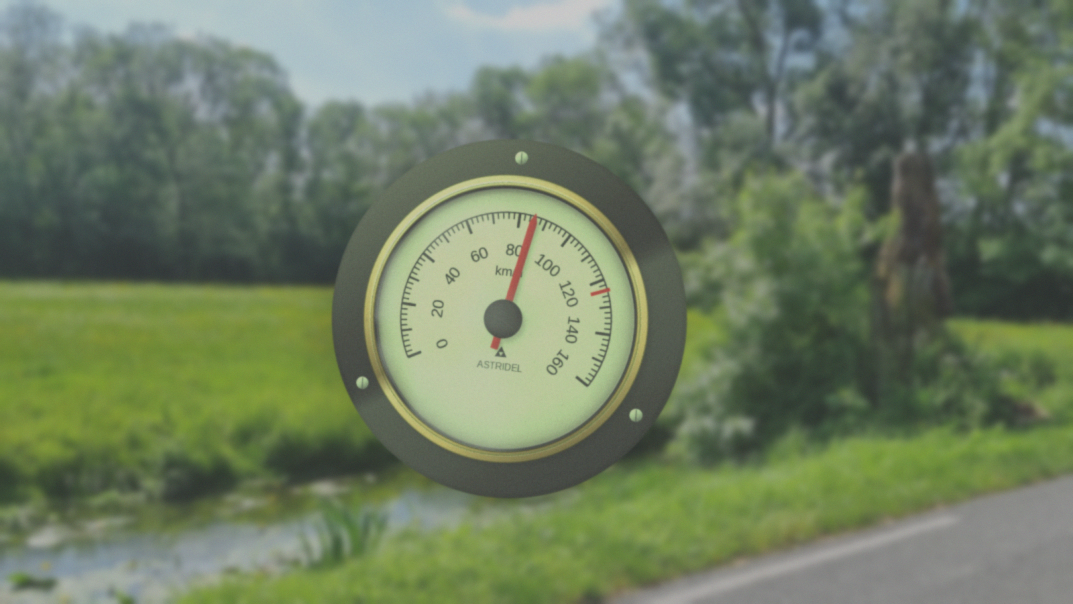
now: 86
